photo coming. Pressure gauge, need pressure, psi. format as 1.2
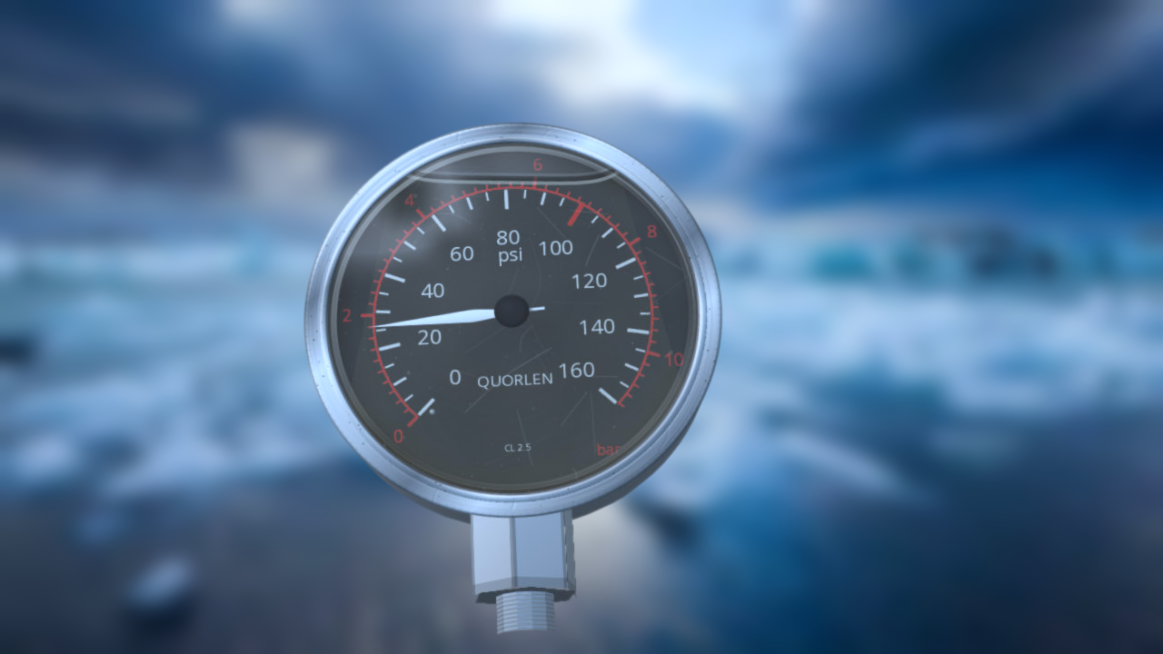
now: 25
